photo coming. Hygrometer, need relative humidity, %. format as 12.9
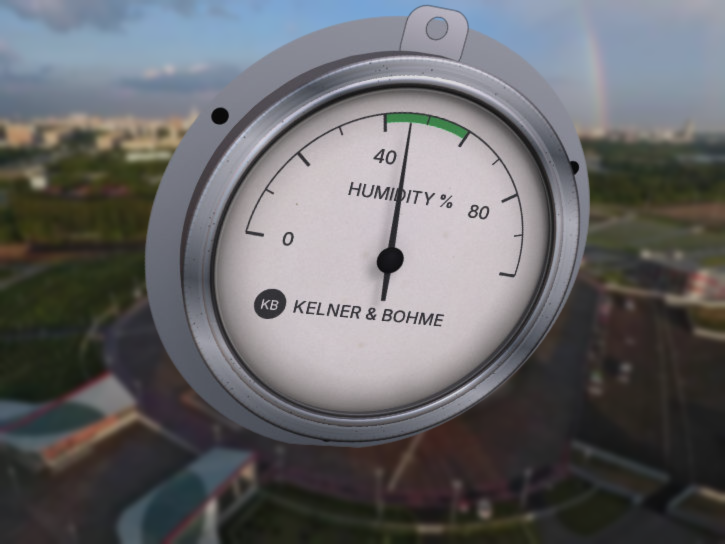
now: 45
